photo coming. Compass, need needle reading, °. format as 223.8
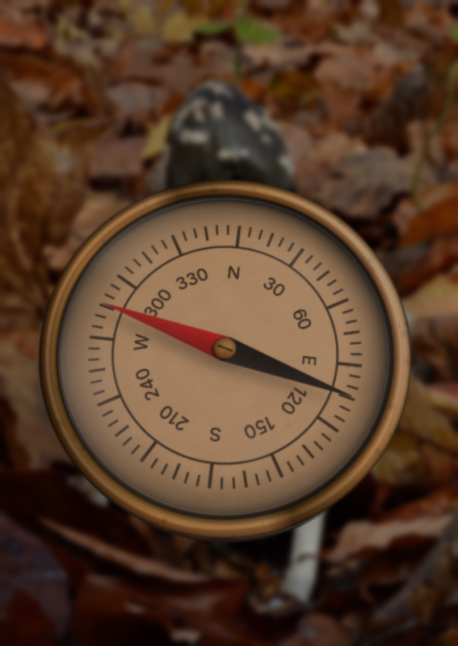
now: 285
